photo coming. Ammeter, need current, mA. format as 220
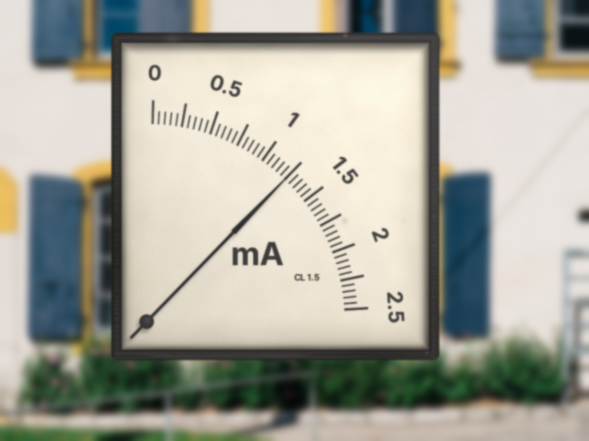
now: 1.25
